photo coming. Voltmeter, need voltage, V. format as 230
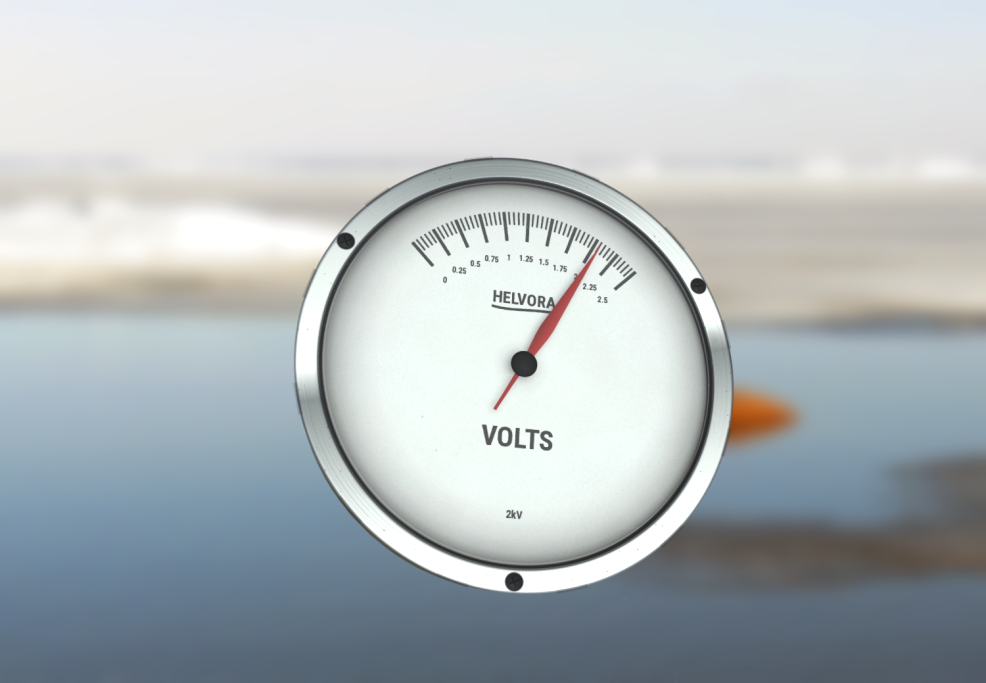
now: 2.05
